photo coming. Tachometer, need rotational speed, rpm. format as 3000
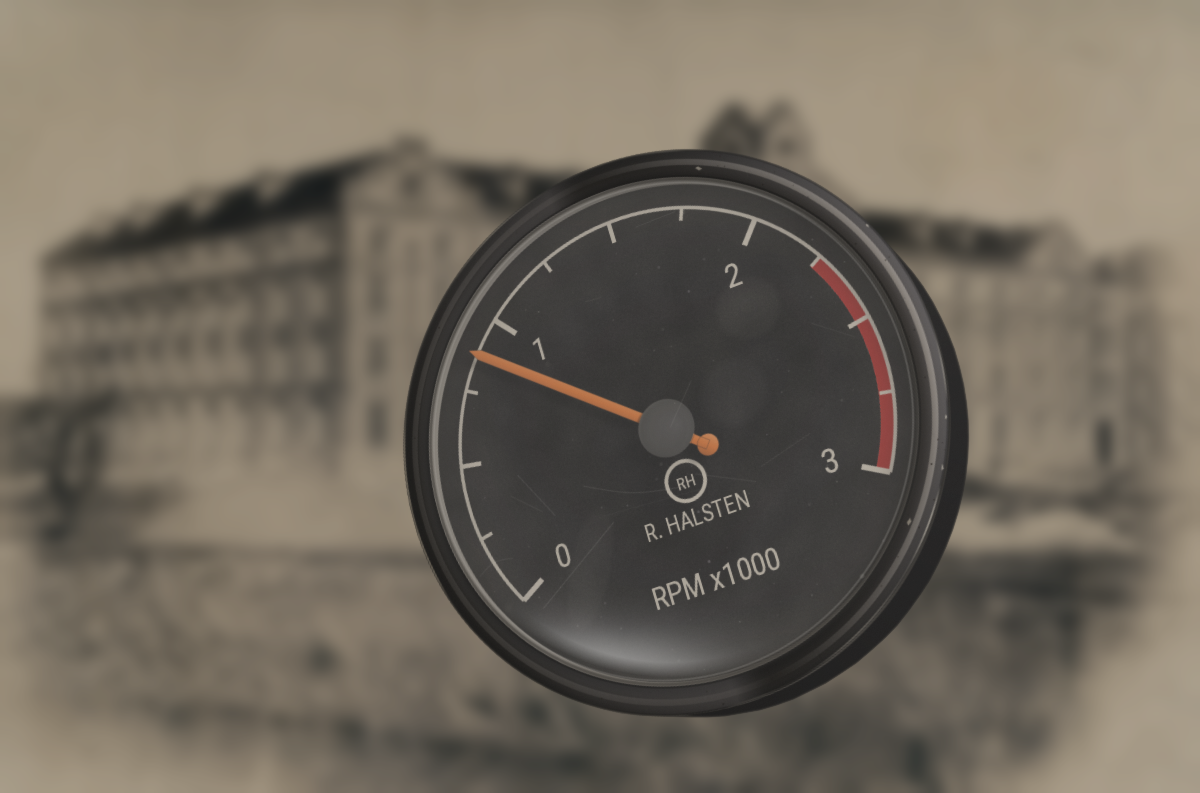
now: 875
